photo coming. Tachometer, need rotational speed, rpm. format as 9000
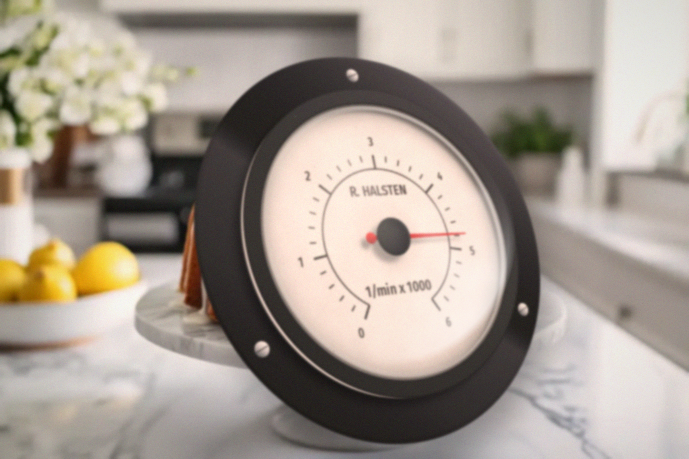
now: 4800
